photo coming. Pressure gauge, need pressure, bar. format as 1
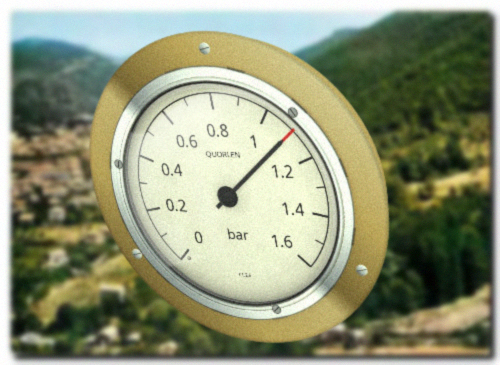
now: 1.1
